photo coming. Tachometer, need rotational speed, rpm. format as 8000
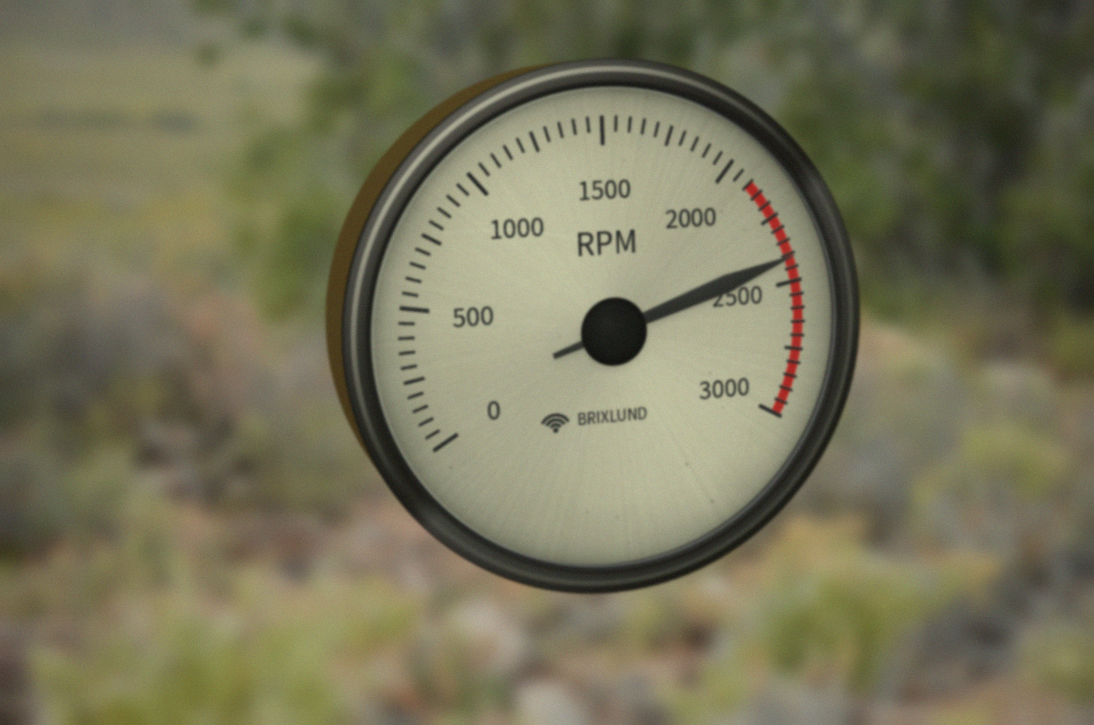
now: 2400
